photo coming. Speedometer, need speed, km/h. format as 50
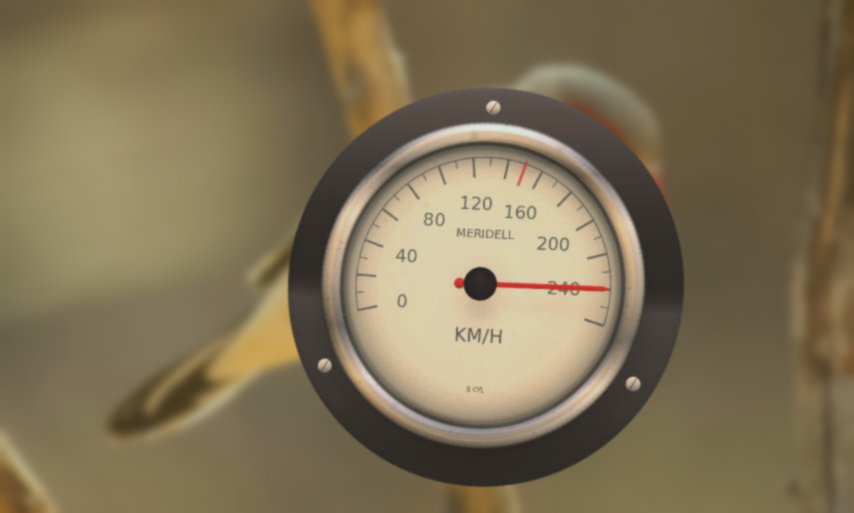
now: 240
